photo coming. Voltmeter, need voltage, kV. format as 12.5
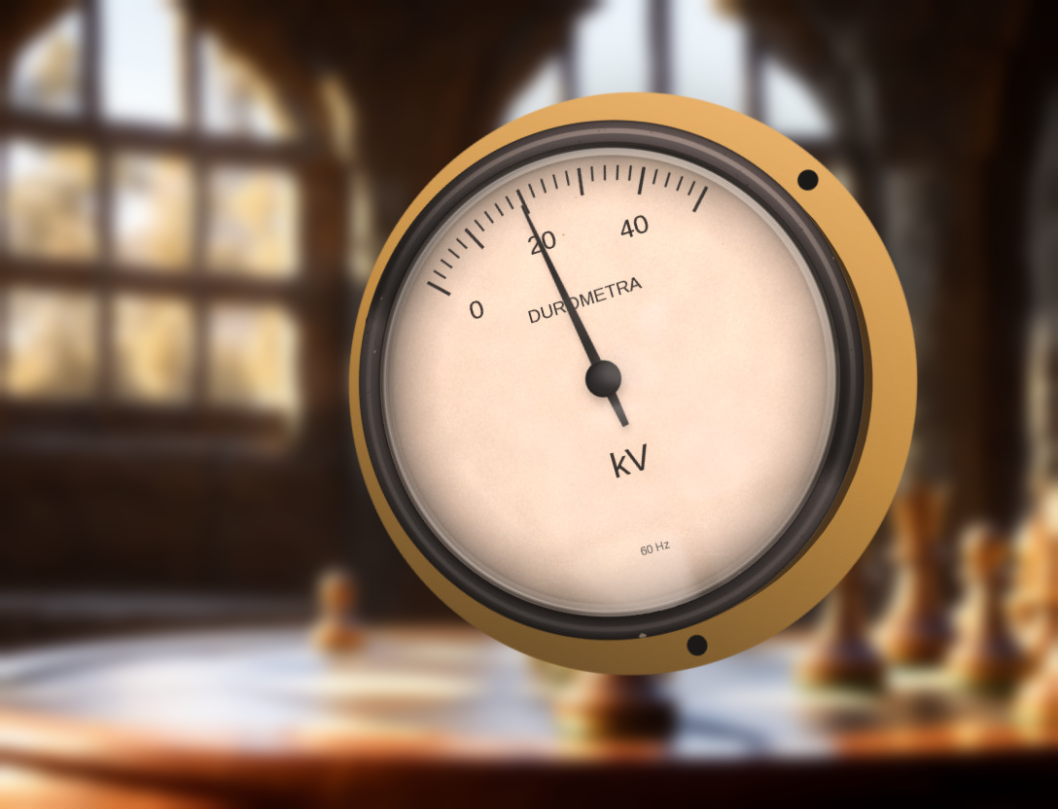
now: 20
